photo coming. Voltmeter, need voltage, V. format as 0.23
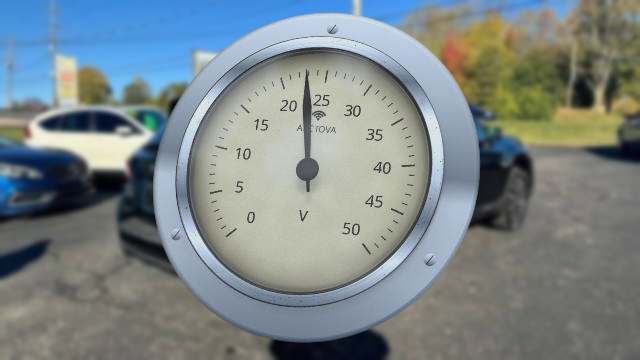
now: 23
